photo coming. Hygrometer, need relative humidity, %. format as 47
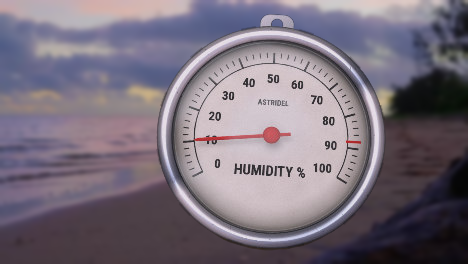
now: 10
